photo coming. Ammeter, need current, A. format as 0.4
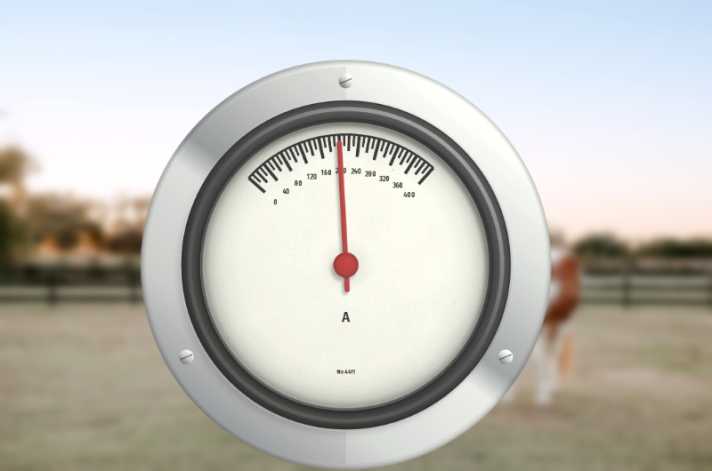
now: 200
